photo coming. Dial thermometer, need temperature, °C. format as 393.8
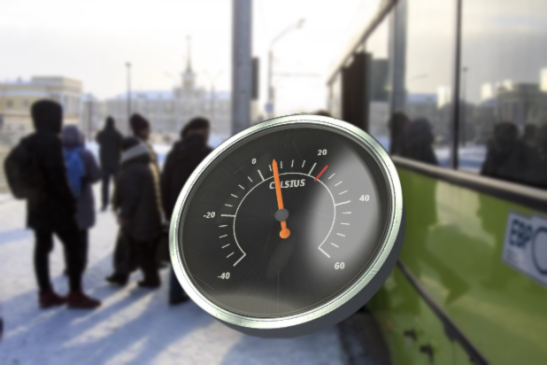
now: 6
